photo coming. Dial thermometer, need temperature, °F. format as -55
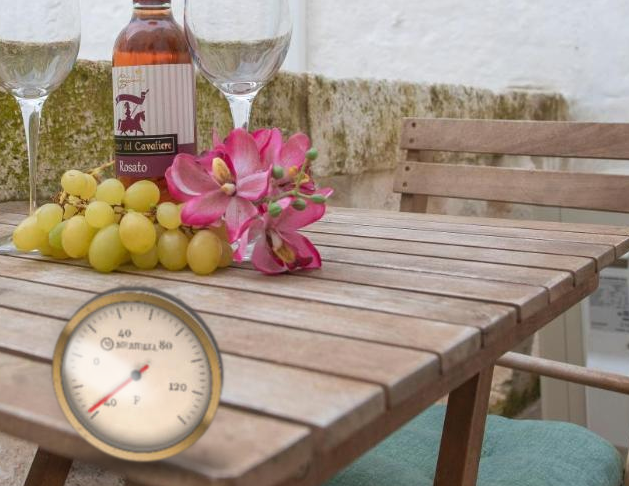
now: -36
